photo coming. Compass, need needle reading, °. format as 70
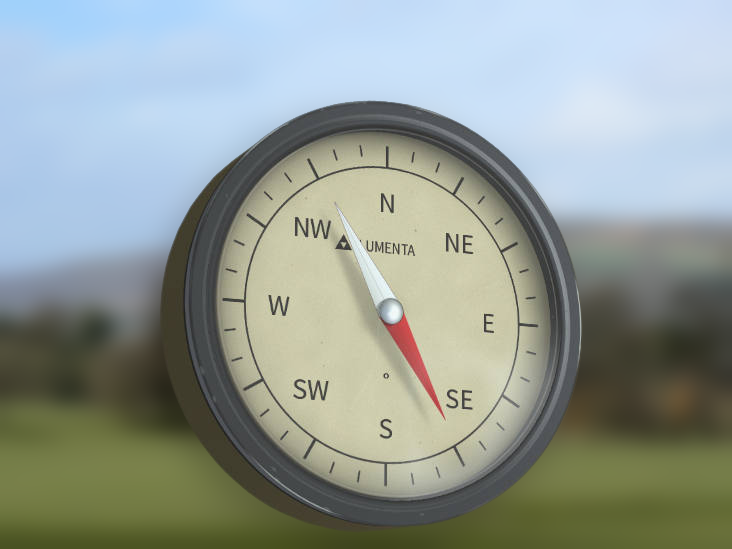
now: 150
